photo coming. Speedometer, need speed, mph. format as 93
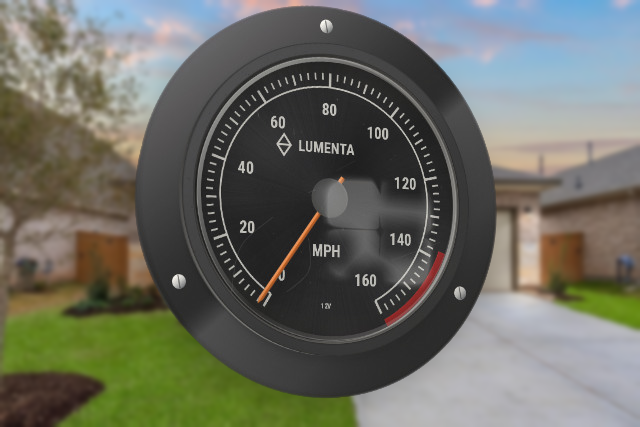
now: 2
